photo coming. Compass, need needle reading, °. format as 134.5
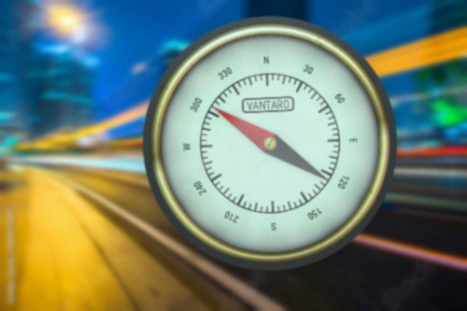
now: 305
